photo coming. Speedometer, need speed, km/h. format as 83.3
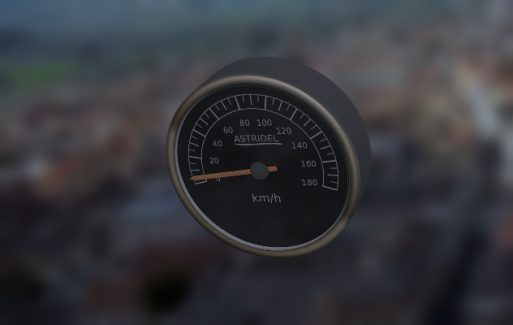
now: 5
